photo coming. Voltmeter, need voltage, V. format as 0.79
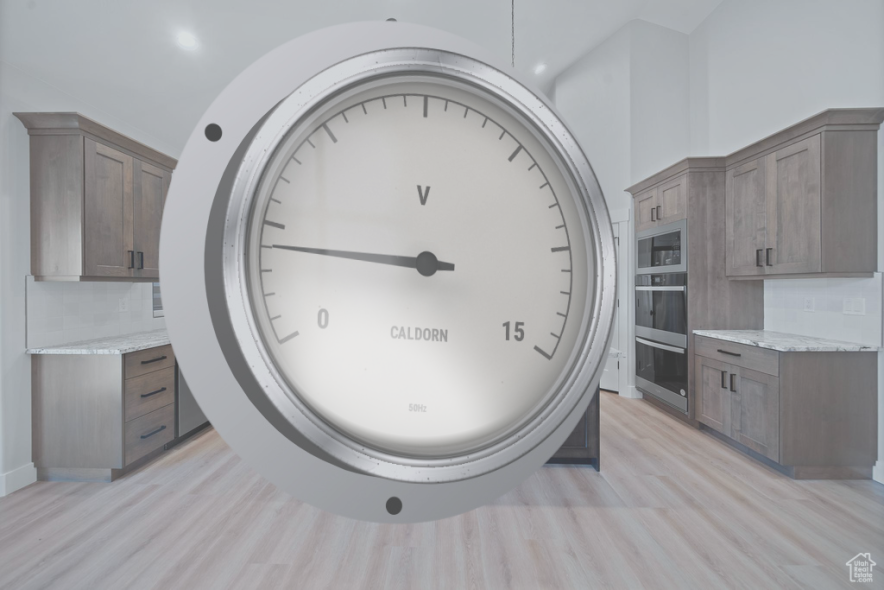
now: 2
